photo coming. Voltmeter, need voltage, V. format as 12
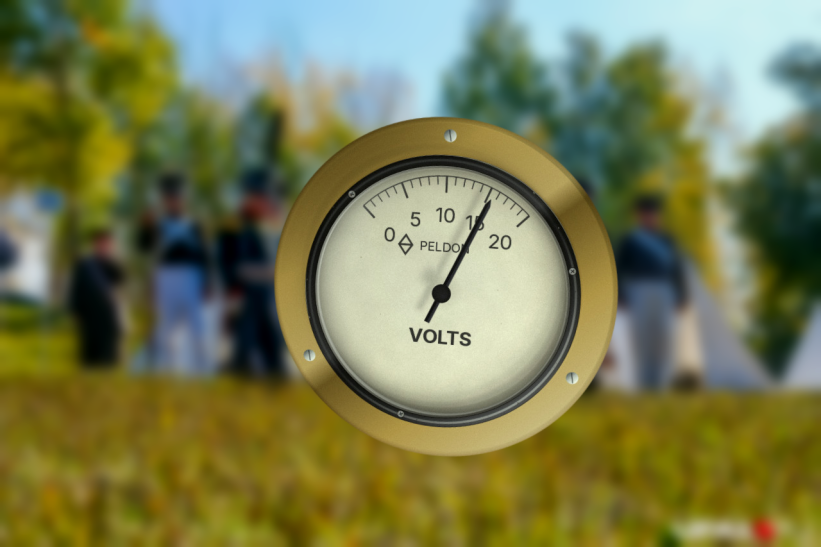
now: 15.5
